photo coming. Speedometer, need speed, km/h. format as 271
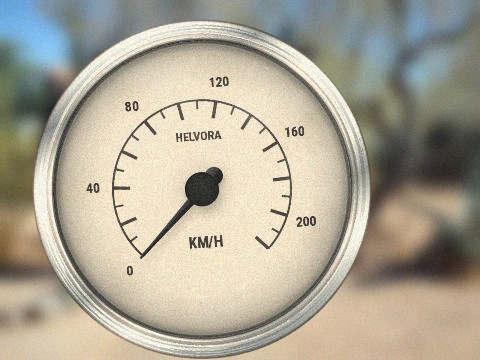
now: 0
